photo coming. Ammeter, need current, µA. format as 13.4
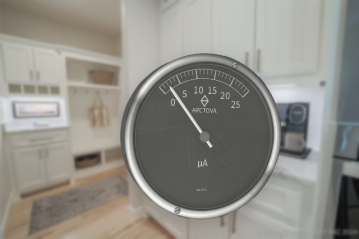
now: 2
